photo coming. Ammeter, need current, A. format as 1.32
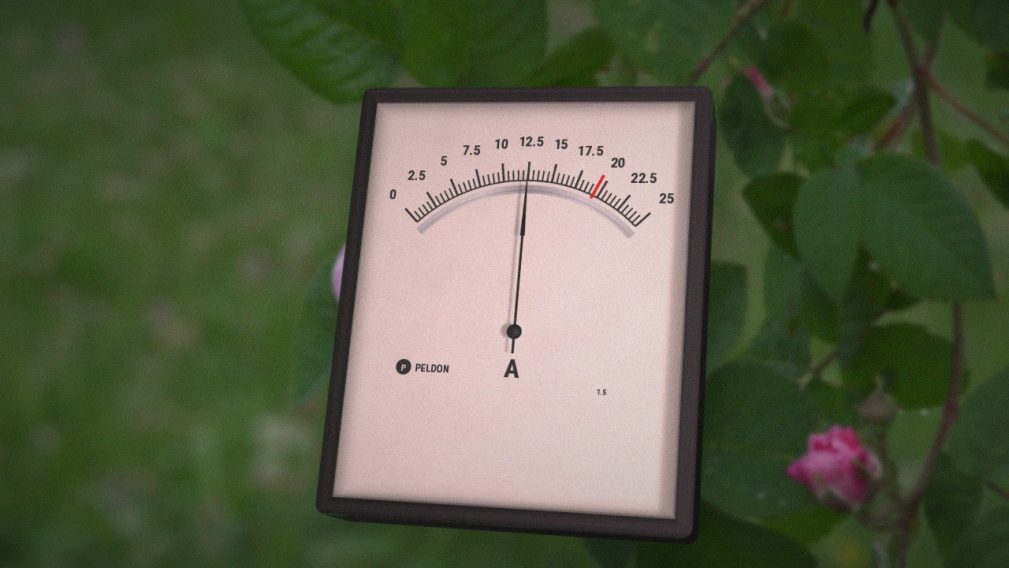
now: 12.5
